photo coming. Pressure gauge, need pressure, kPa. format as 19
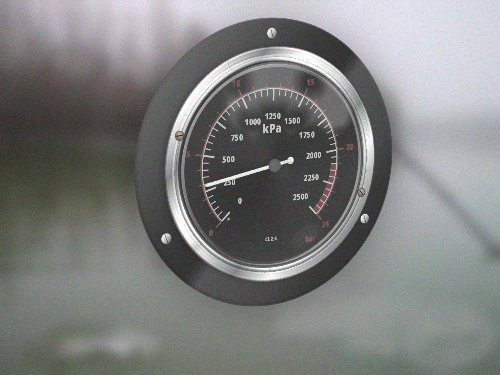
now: 300
